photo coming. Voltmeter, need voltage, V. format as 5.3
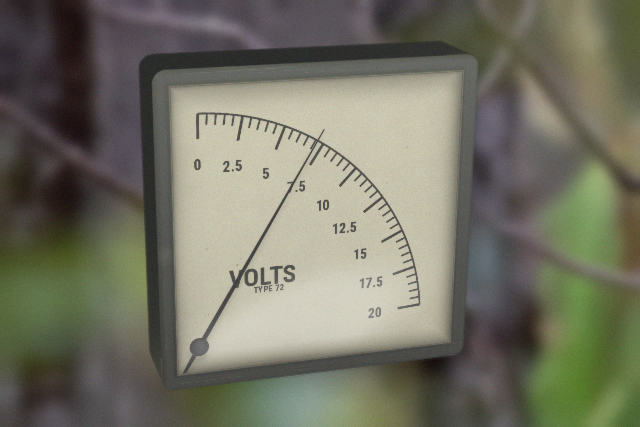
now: 7
